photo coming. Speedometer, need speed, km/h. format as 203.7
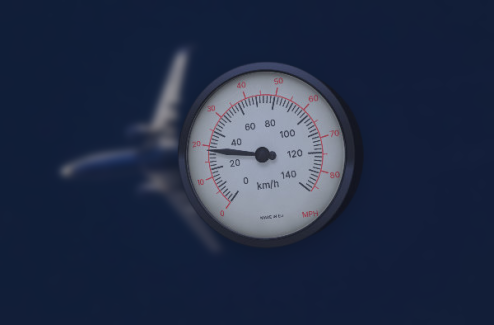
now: 30
